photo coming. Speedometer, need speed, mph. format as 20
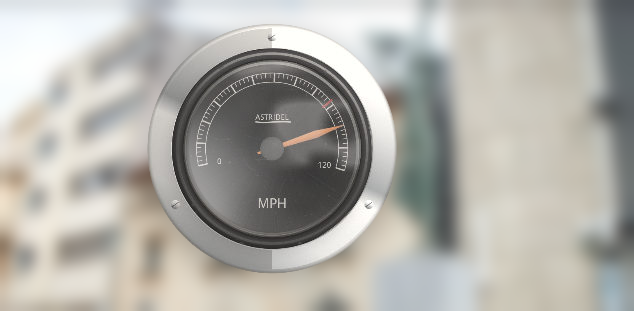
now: 100
